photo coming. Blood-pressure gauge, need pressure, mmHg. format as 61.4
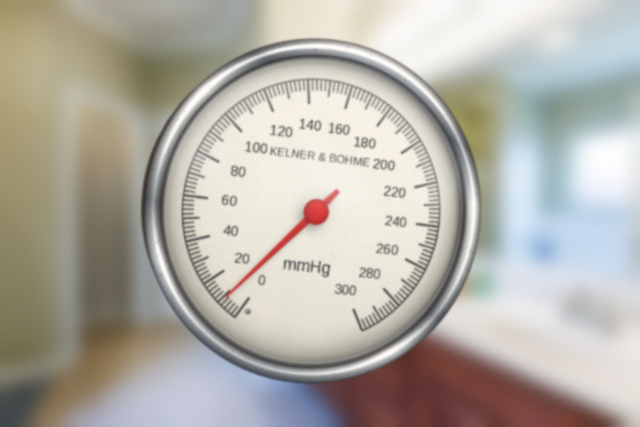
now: 10
